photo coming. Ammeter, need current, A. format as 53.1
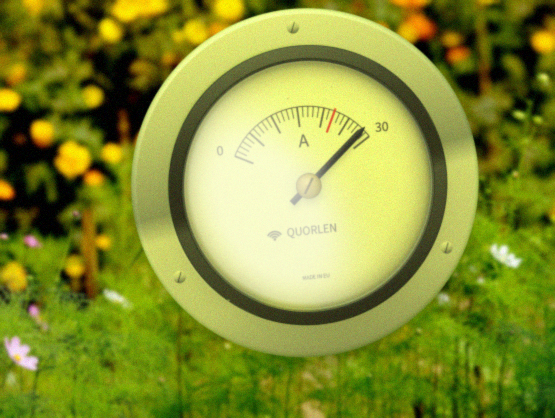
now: 28
